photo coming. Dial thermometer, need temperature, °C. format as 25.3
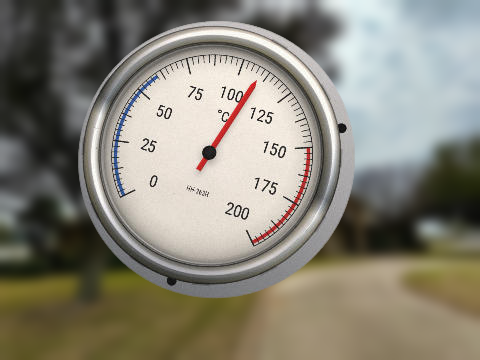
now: 110
